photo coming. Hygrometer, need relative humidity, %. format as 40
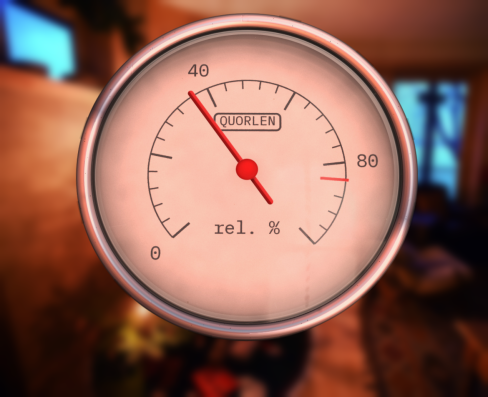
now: 36
